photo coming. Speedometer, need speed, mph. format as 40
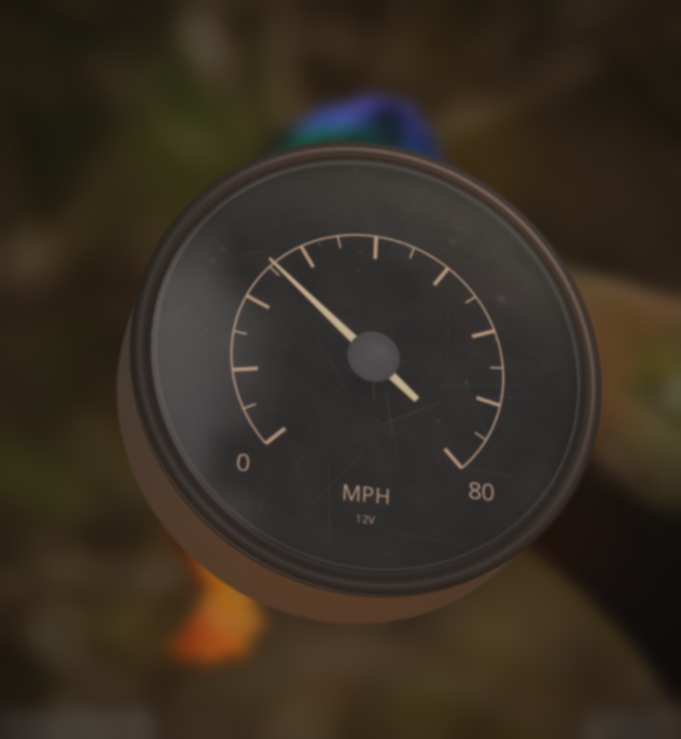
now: 25
